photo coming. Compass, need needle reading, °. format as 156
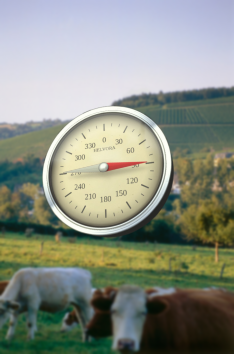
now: 90
